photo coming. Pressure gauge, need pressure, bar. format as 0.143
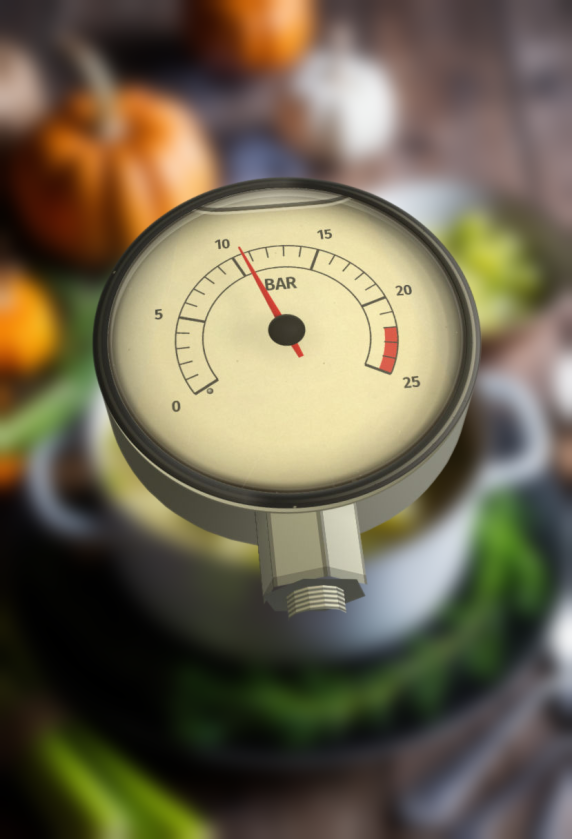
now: 10.5
